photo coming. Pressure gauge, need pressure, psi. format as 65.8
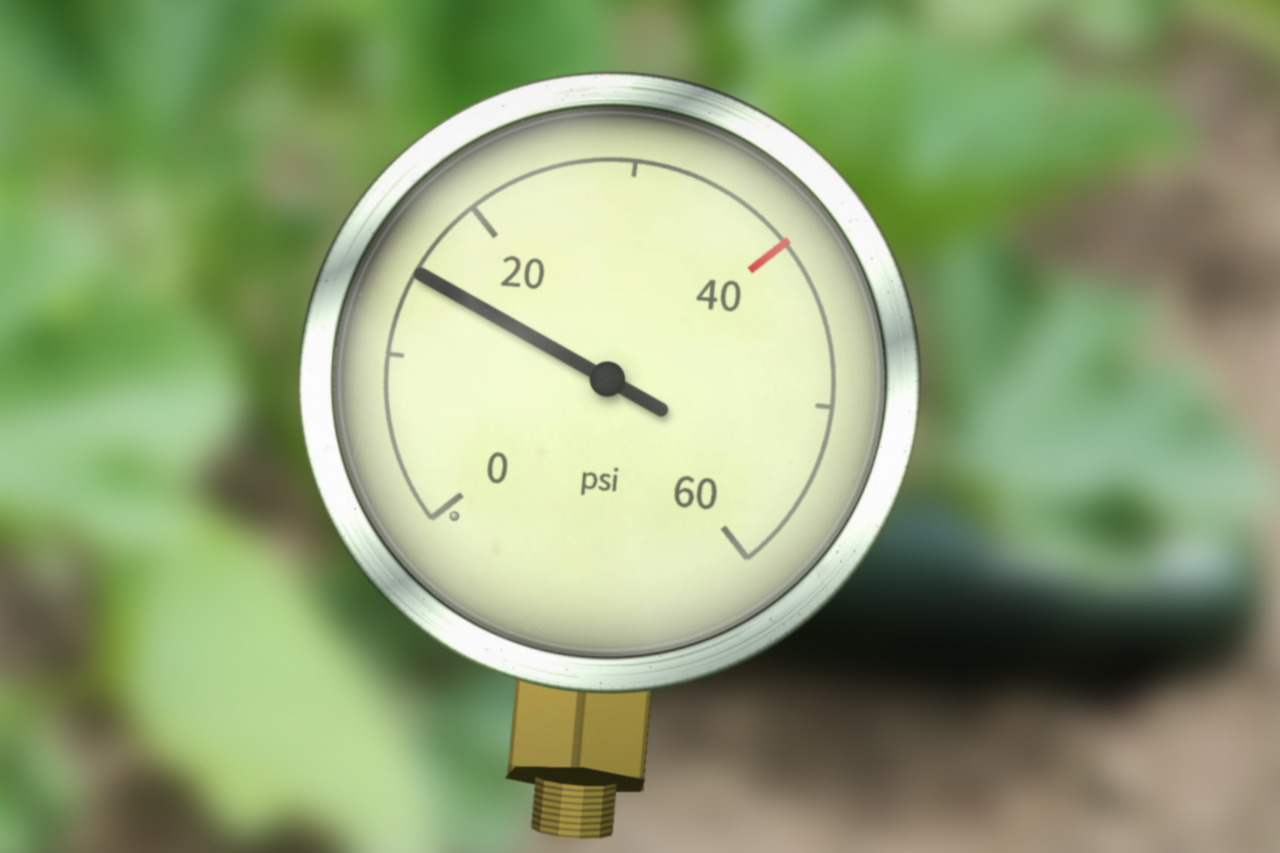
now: 15
